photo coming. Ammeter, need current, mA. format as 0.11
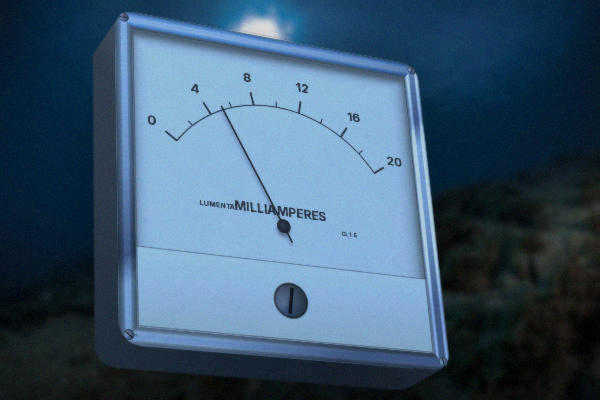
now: 5
